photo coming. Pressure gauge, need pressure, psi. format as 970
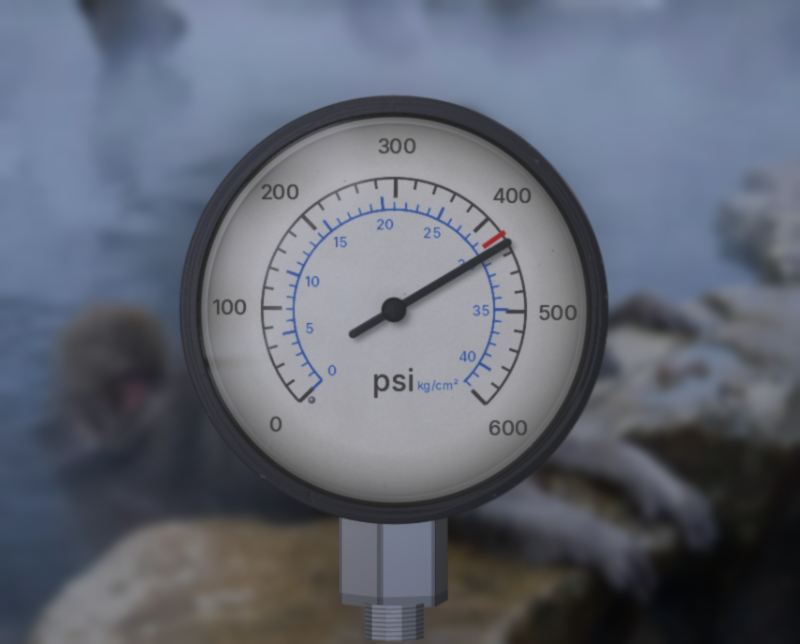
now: 430
